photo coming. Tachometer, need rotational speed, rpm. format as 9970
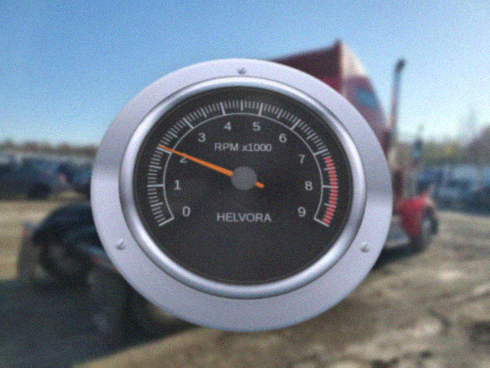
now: 2000
